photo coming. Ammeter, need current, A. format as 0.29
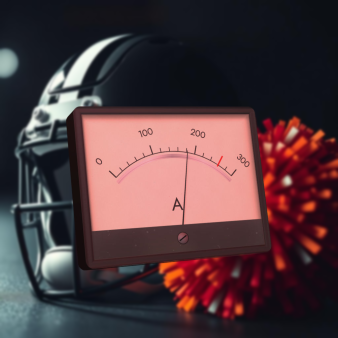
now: 180
